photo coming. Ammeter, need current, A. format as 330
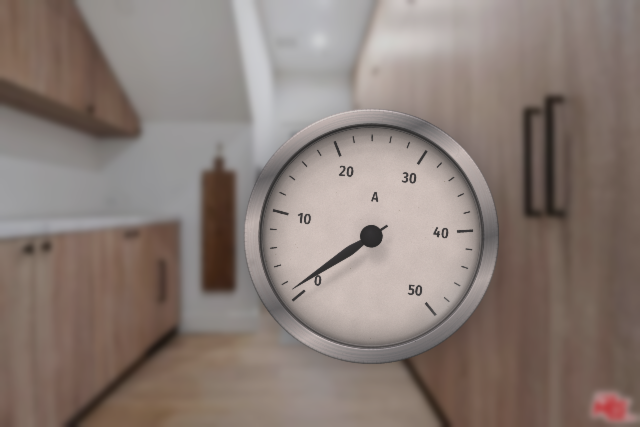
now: 1
